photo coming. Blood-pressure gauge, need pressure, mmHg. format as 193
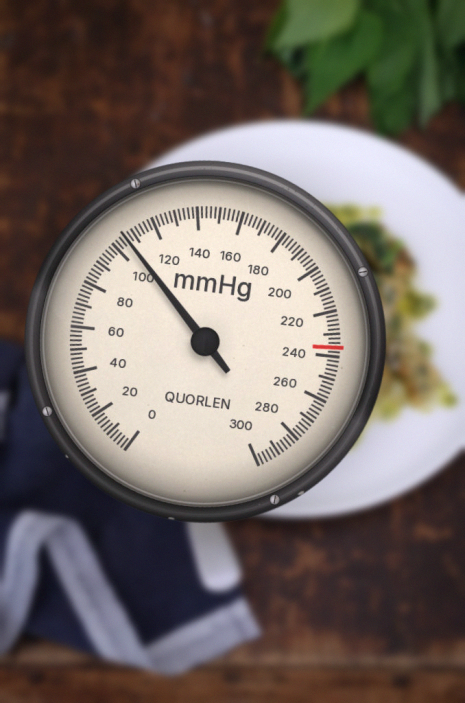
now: 106
